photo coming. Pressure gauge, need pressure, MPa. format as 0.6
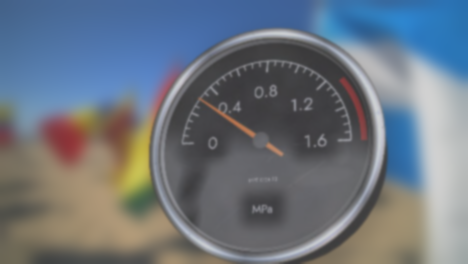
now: 0.3
